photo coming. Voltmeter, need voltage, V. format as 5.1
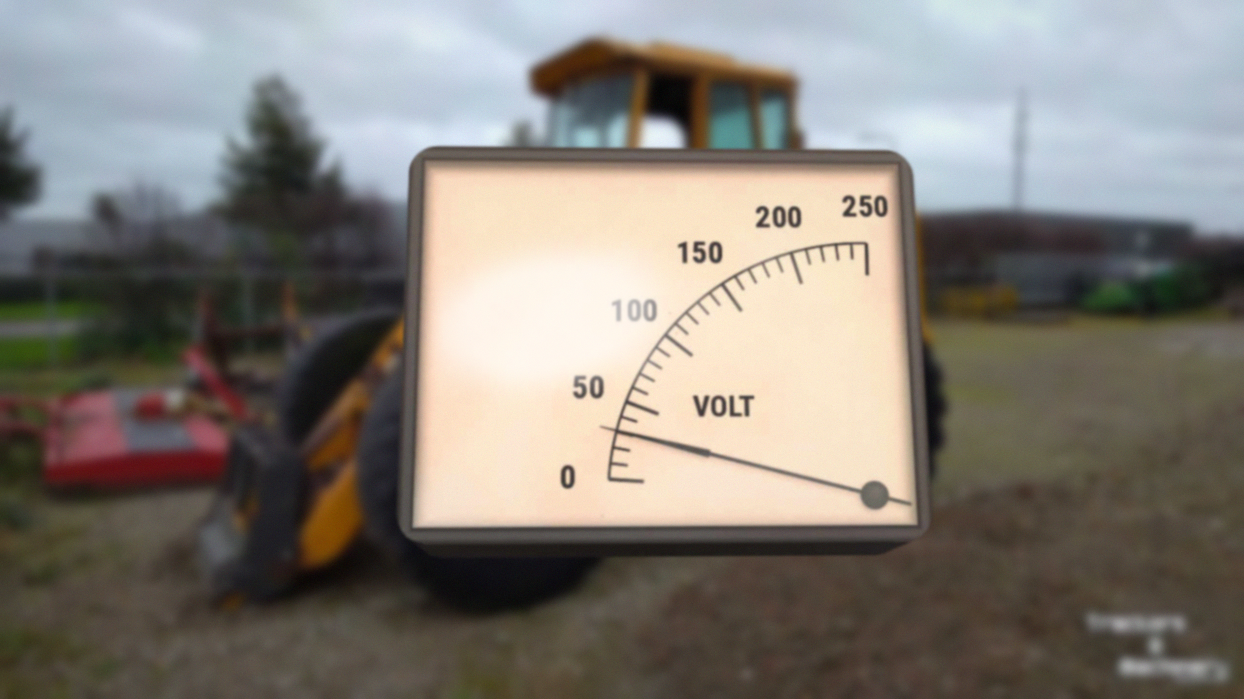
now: 30
